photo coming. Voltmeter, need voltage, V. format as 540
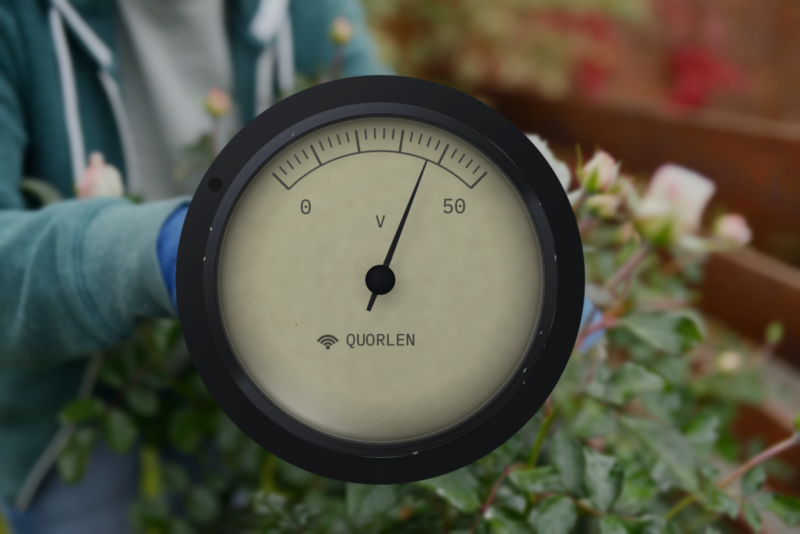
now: 37
